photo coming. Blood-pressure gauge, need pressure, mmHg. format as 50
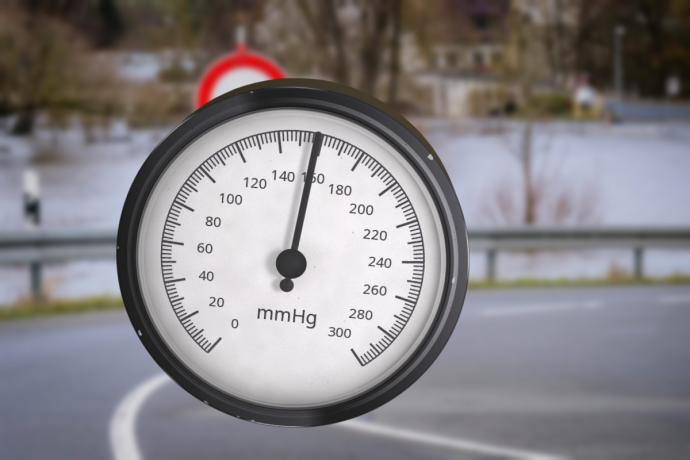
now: 158
